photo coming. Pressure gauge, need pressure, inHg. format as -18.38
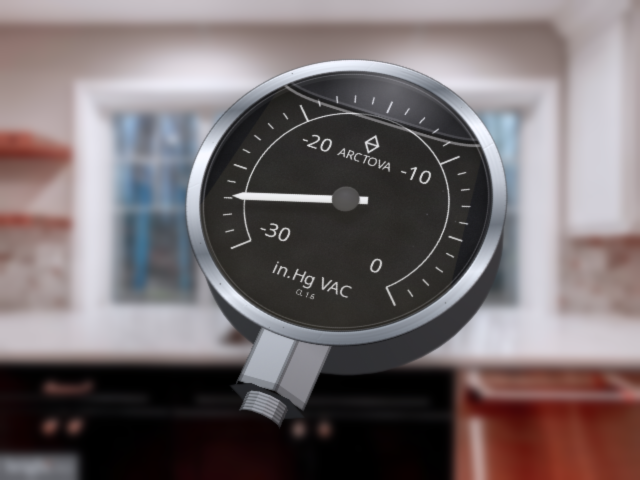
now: -27
